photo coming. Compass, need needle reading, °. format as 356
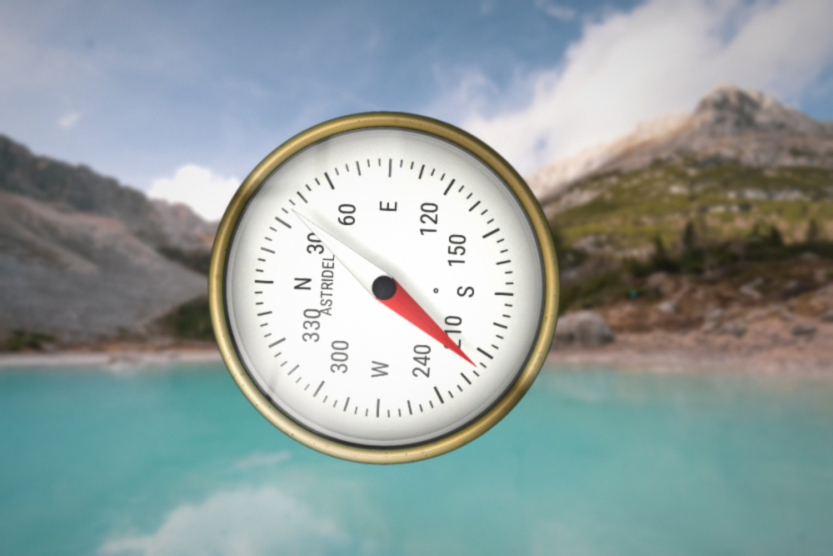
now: 217.5
